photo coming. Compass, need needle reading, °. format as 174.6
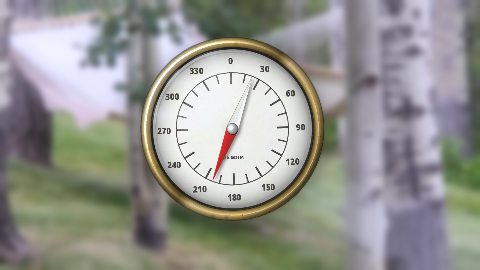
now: 202.5
